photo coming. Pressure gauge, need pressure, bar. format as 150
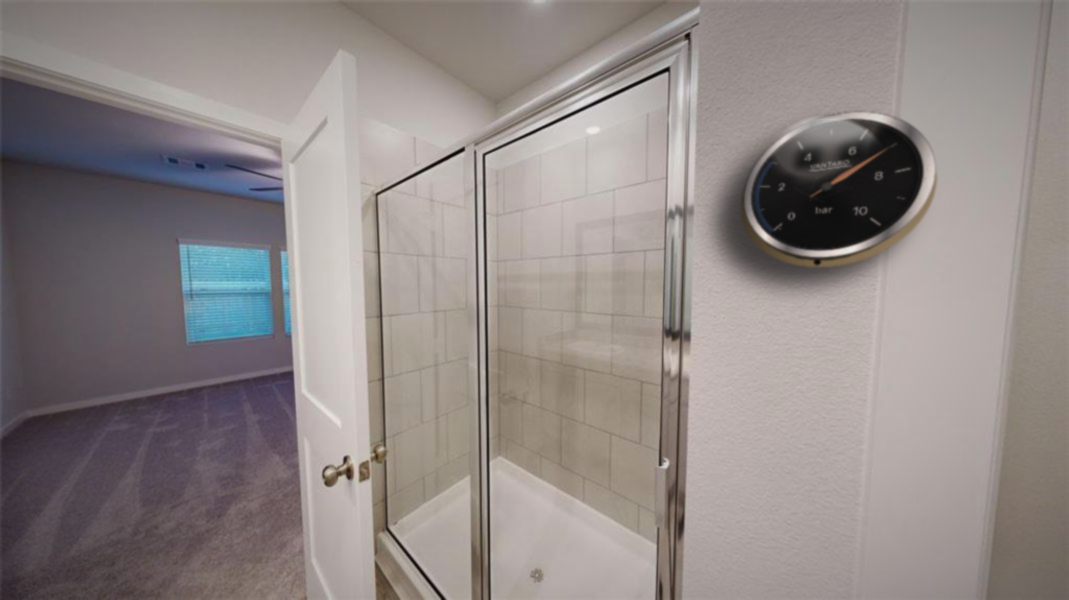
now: 7
